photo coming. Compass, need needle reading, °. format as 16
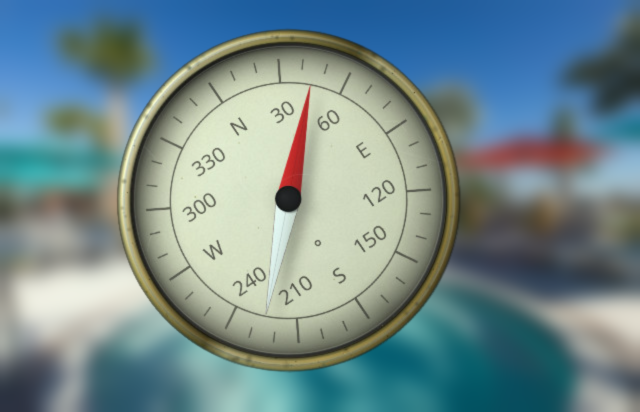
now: 45
